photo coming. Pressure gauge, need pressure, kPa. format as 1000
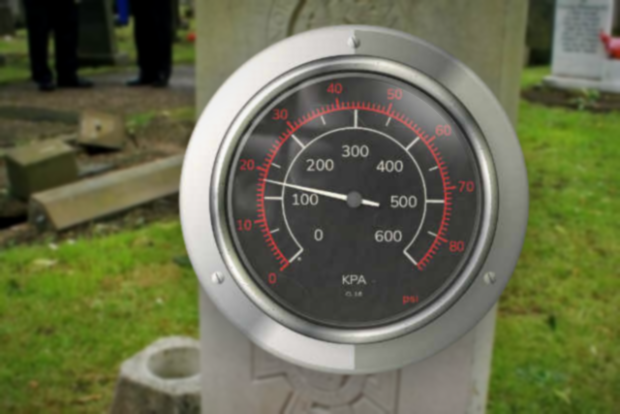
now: 125
